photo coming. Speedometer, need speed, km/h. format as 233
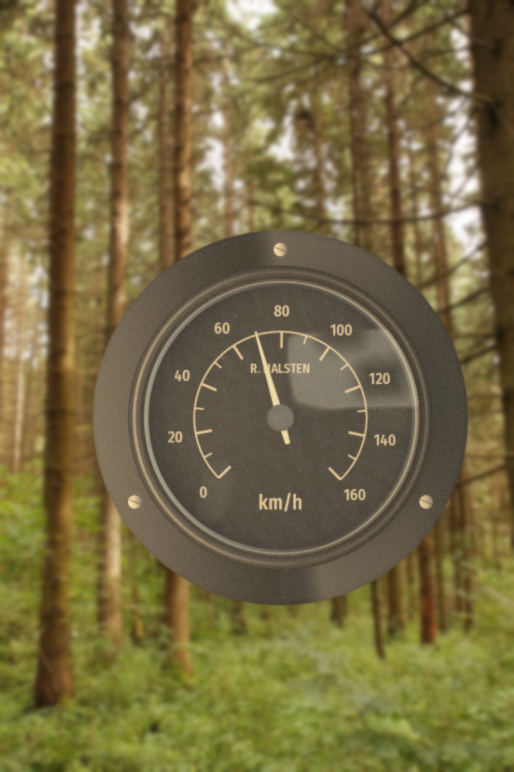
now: 70
